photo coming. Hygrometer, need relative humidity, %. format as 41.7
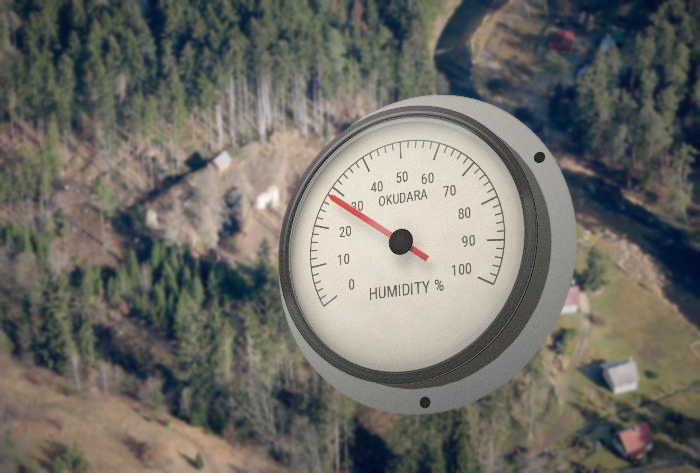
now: 28
